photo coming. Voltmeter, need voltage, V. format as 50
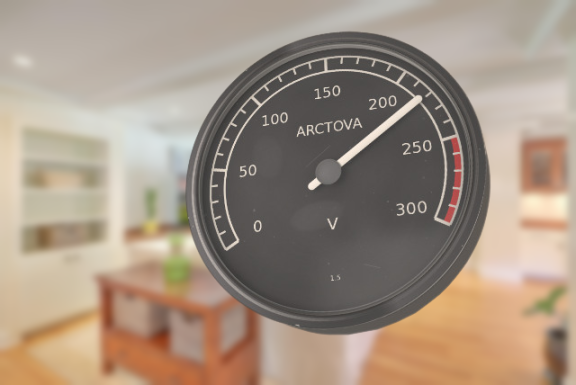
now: 220
